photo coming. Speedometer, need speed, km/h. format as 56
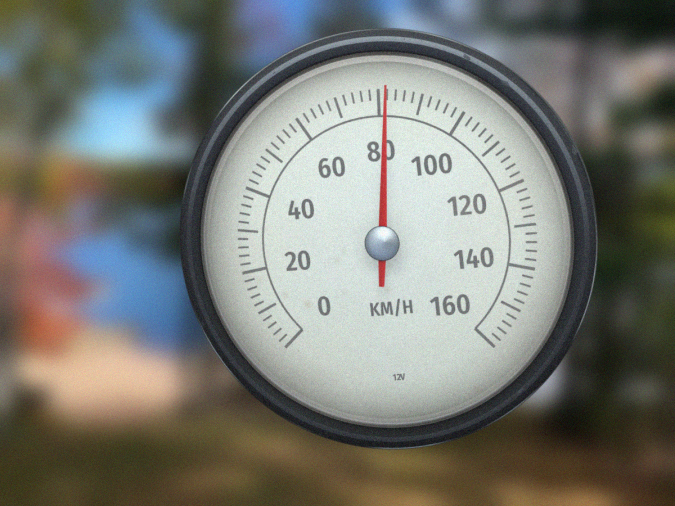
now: 82
